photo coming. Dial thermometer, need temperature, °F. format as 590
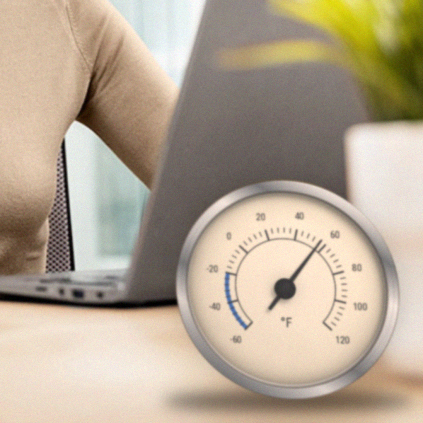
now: 56
